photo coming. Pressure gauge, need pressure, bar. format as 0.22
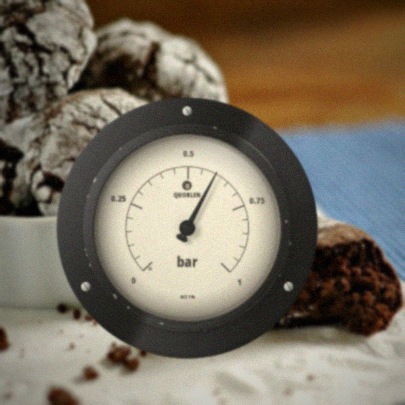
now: 0.6
